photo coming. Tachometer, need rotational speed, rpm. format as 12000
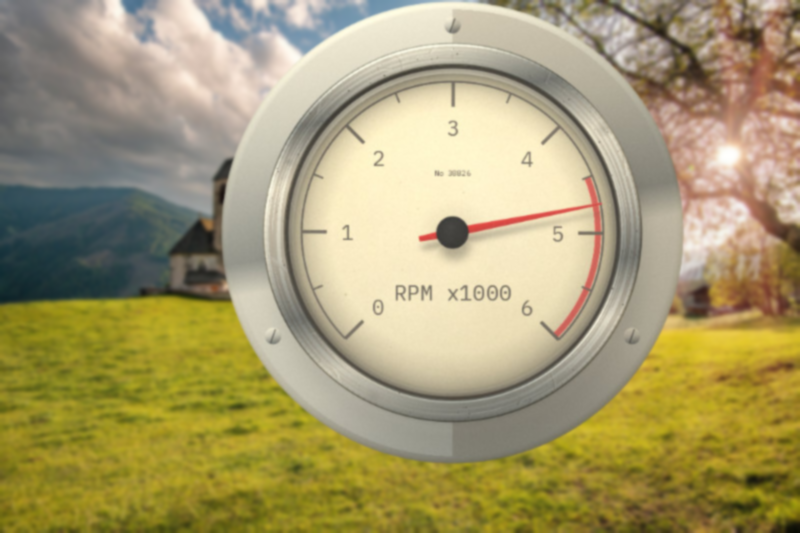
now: 4750
